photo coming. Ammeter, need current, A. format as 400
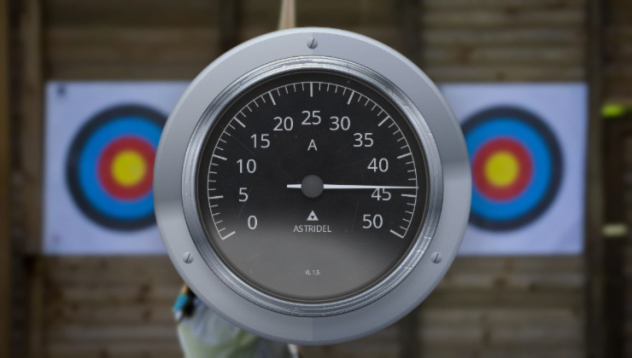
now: 44
